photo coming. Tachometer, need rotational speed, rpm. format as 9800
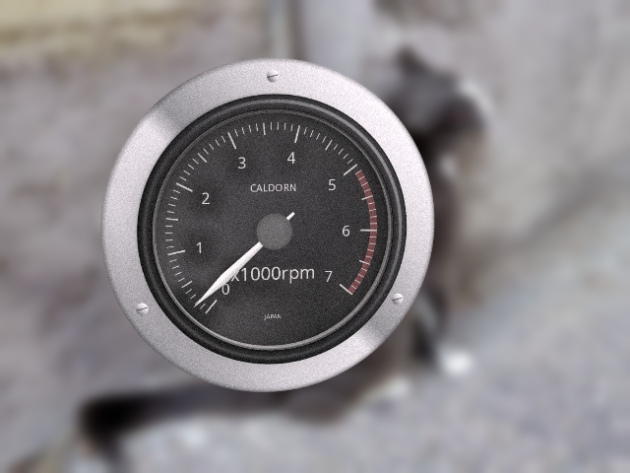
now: 200
